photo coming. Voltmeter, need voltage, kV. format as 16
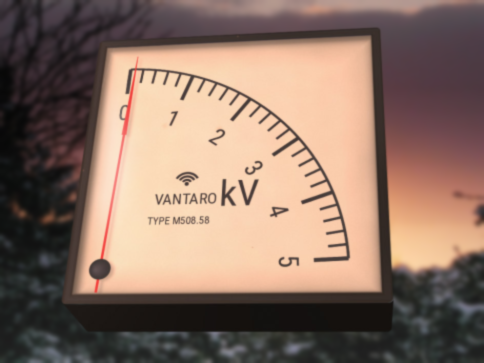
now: 0.1
